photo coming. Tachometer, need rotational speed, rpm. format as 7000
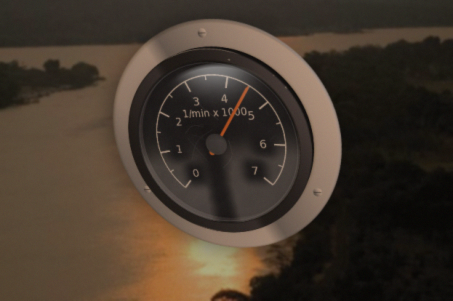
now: 4500
